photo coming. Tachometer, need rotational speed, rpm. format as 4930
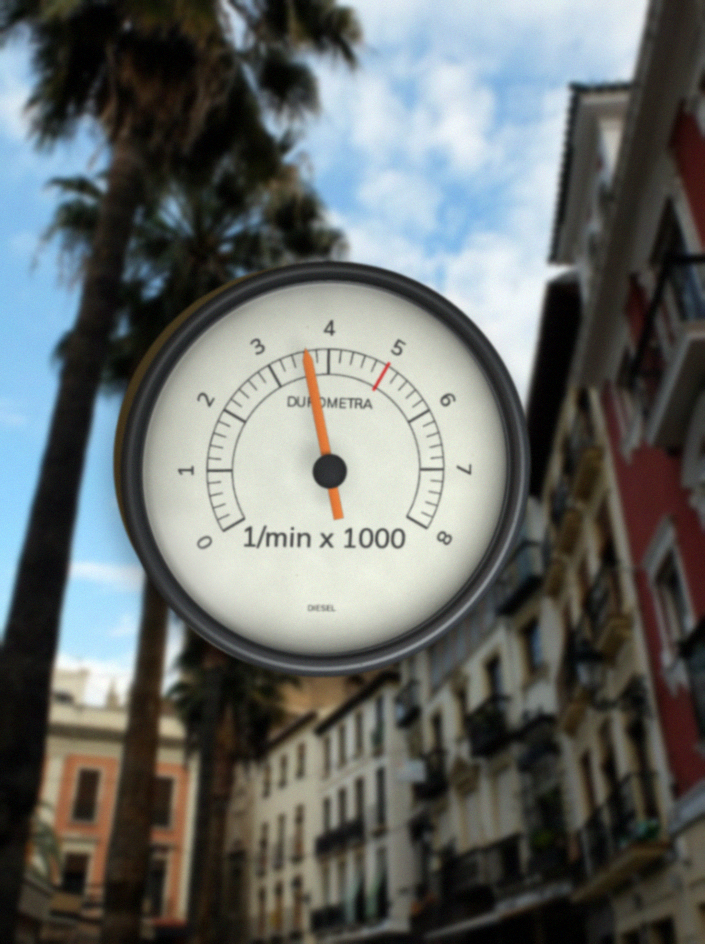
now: 3600
